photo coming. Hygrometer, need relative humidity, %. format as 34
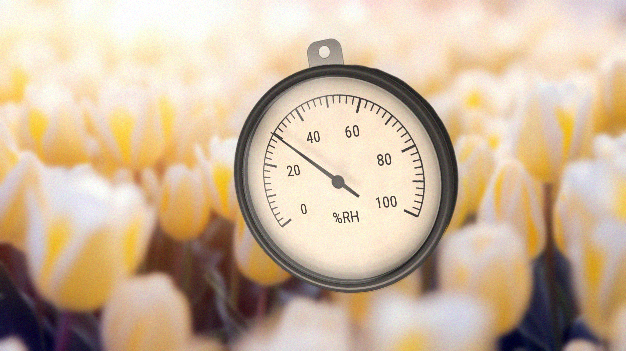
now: 30
